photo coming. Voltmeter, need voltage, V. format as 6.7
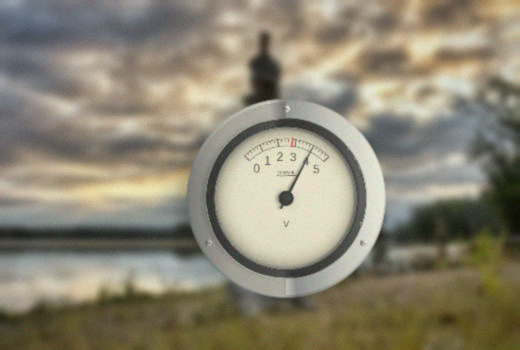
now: 4
